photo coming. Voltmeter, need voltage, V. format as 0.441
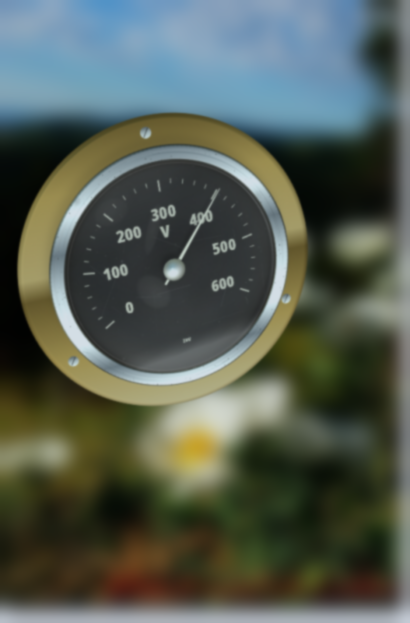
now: 400
